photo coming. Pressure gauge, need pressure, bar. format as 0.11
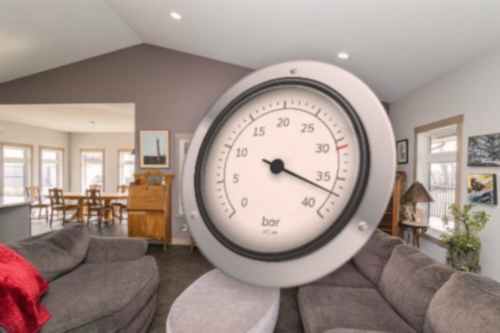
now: 37
